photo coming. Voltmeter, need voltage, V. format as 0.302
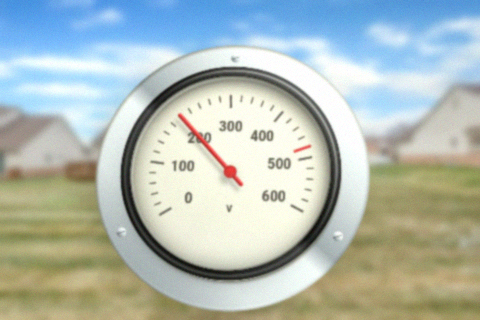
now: 200
